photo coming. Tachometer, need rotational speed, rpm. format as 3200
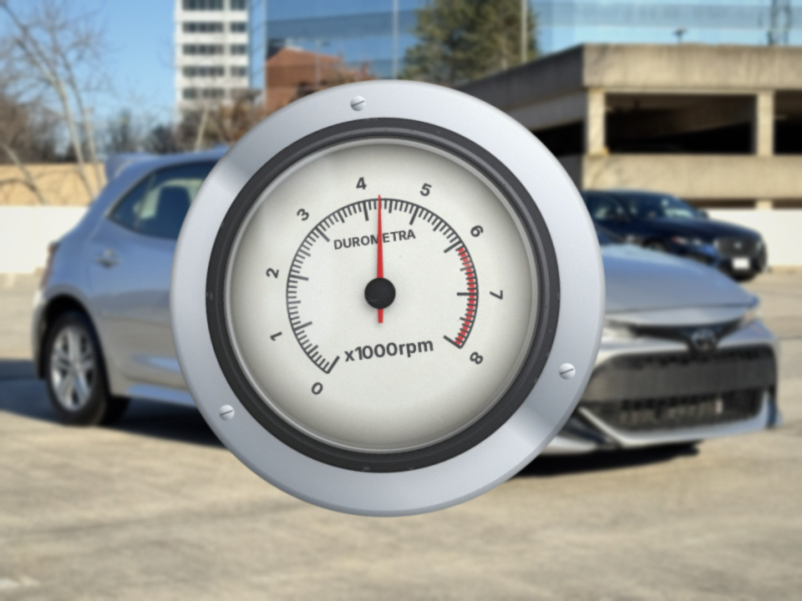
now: 4300
